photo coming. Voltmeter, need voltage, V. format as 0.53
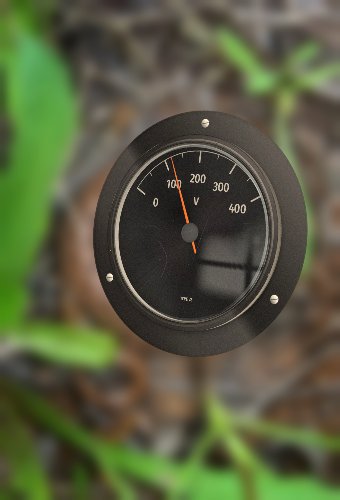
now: 125
